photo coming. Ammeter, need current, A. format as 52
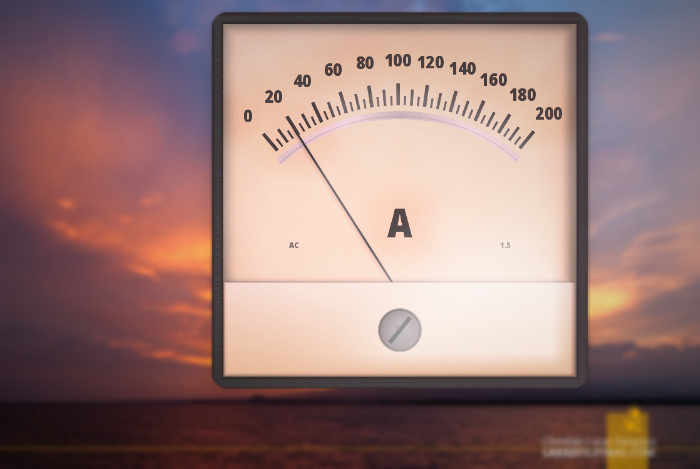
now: 20
